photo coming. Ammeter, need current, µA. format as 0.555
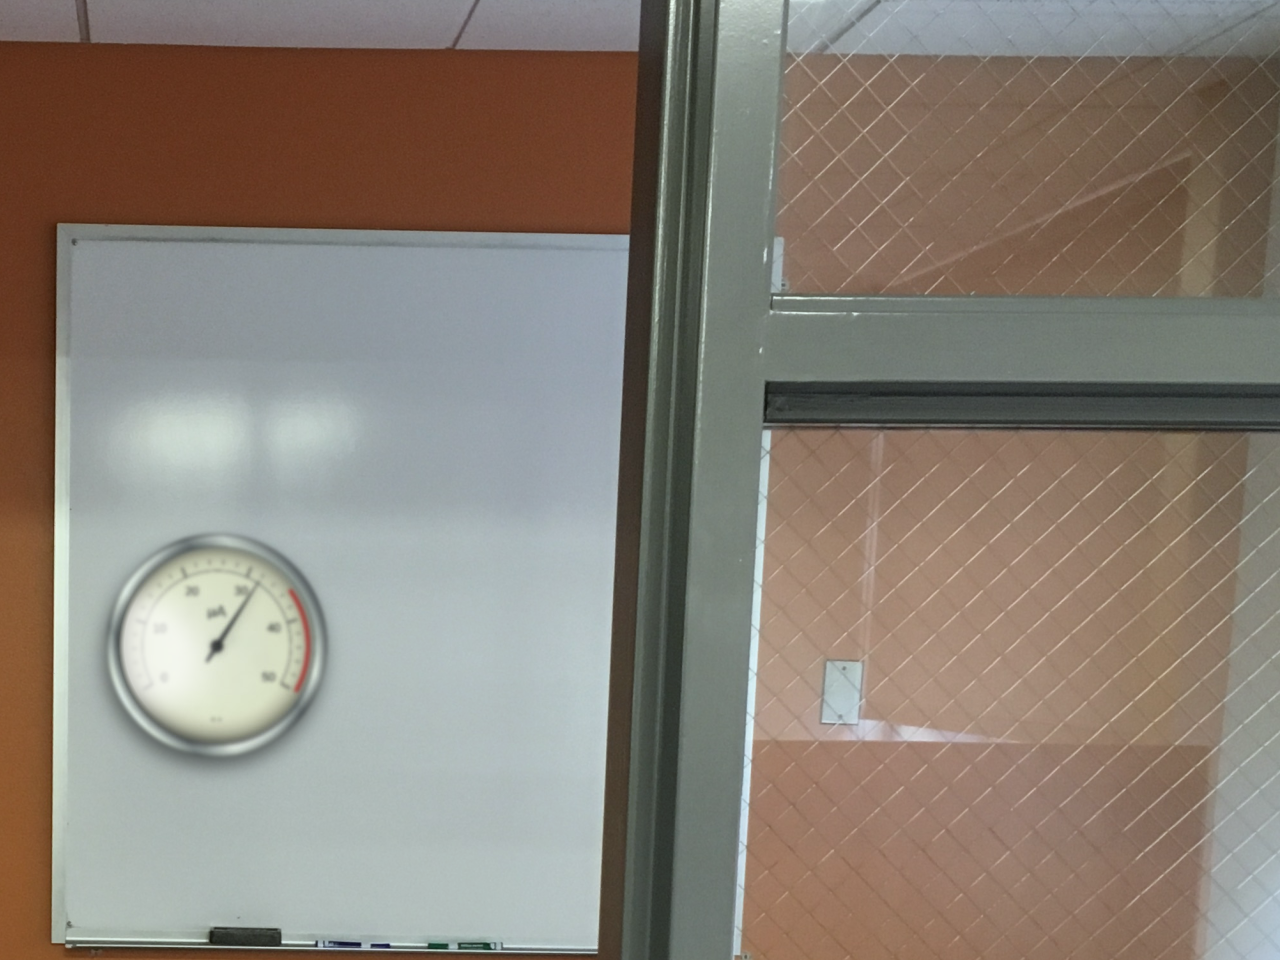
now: 32
